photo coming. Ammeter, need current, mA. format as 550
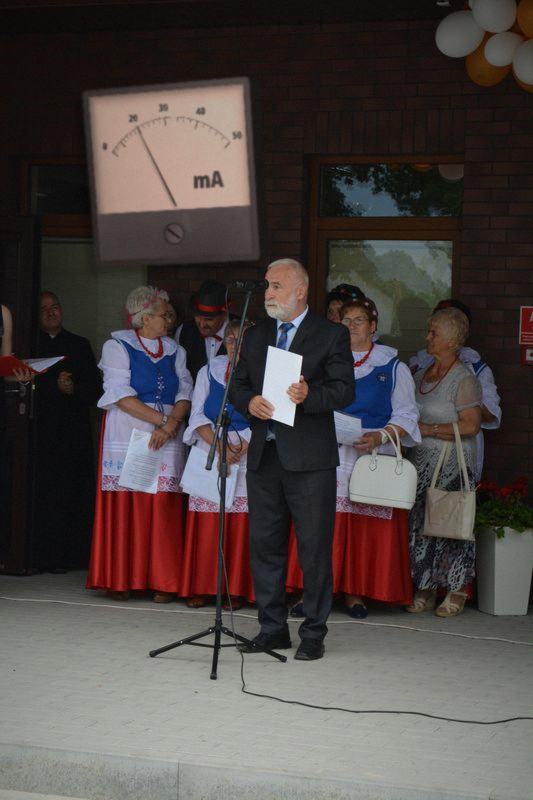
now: 20
